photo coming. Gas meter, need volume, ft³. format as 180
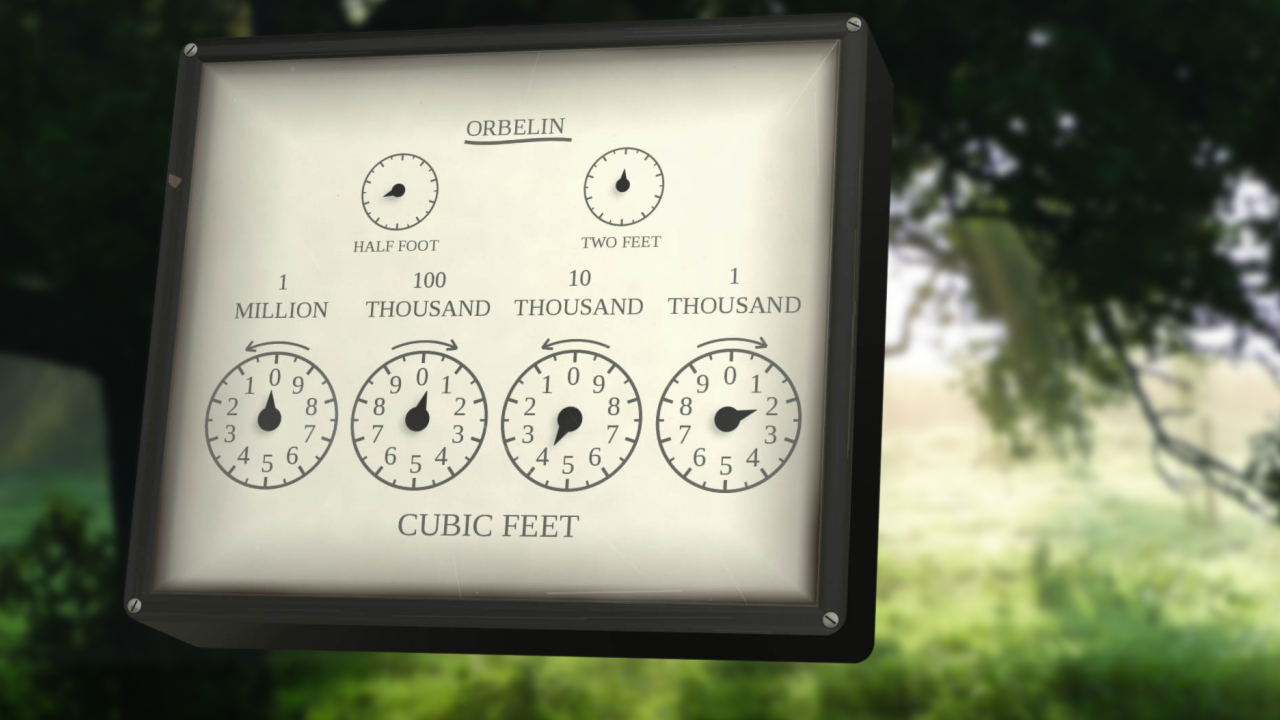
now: 4200
